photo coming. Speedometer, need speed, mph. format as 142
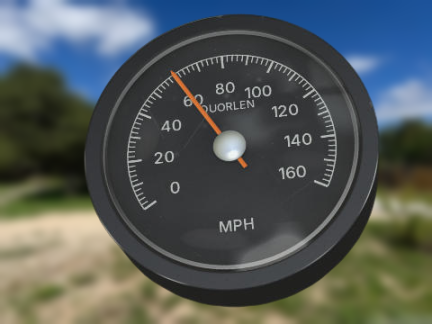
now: 60
